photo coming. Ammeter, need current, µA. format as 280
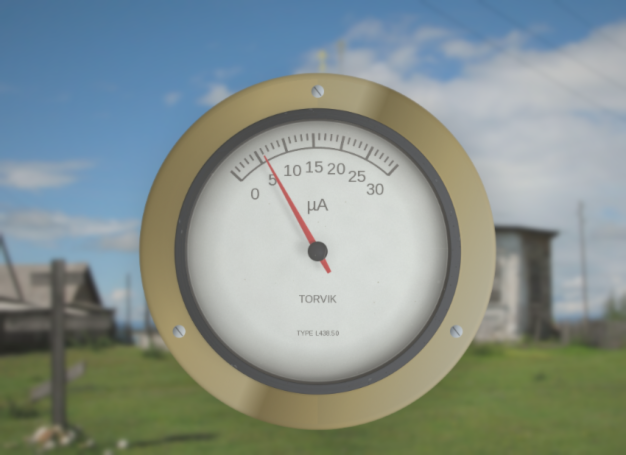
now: 6
